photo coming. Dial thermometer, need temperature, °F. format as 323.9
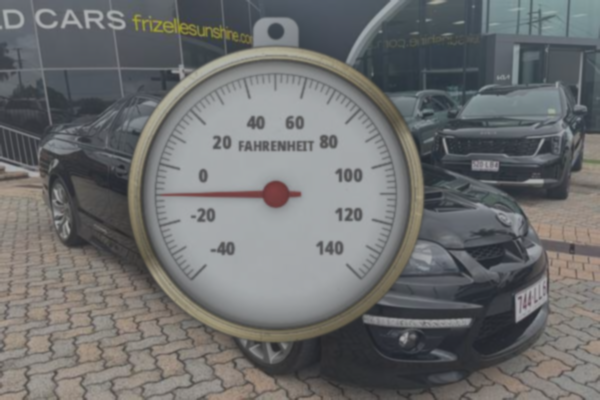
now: -10
